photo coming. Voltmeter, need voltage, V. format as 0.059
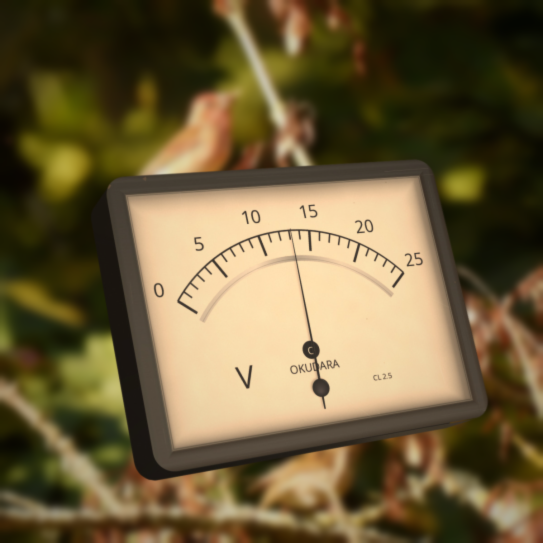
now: 13
